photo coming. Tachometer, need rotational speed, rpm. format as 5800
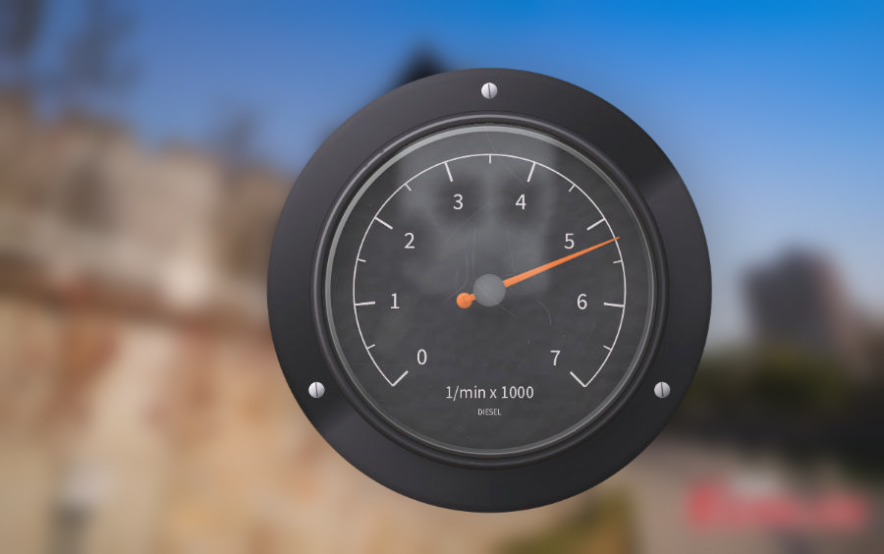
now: 5250
